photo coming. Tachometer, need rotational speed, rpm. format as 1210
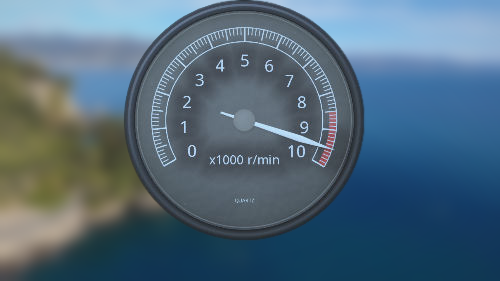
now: 9500
